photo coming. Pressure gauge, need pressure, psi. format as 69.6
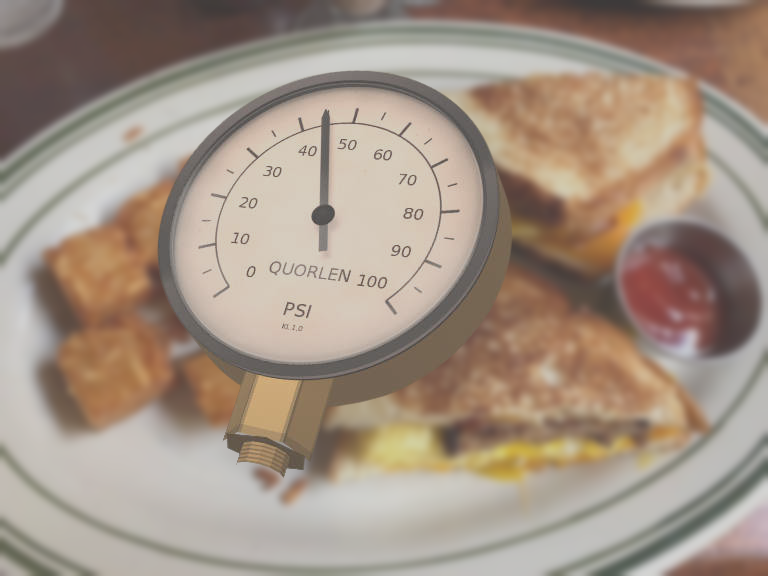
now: 45
